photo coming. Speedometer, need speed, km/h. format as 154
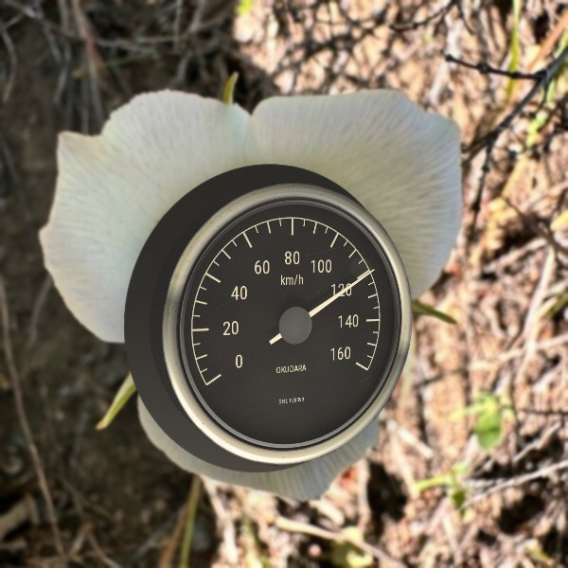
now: 120
